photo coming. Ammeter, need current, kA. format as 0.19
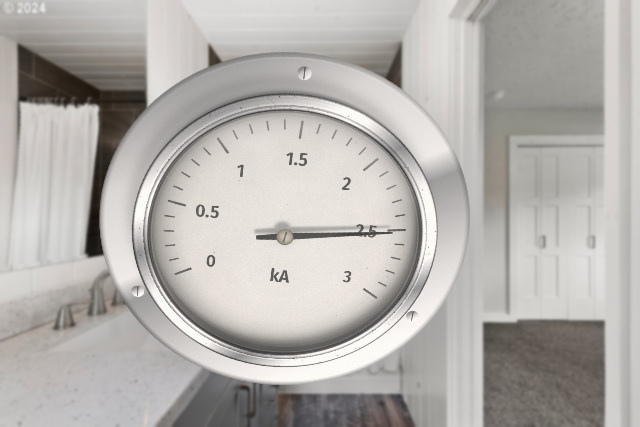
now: 2.5
